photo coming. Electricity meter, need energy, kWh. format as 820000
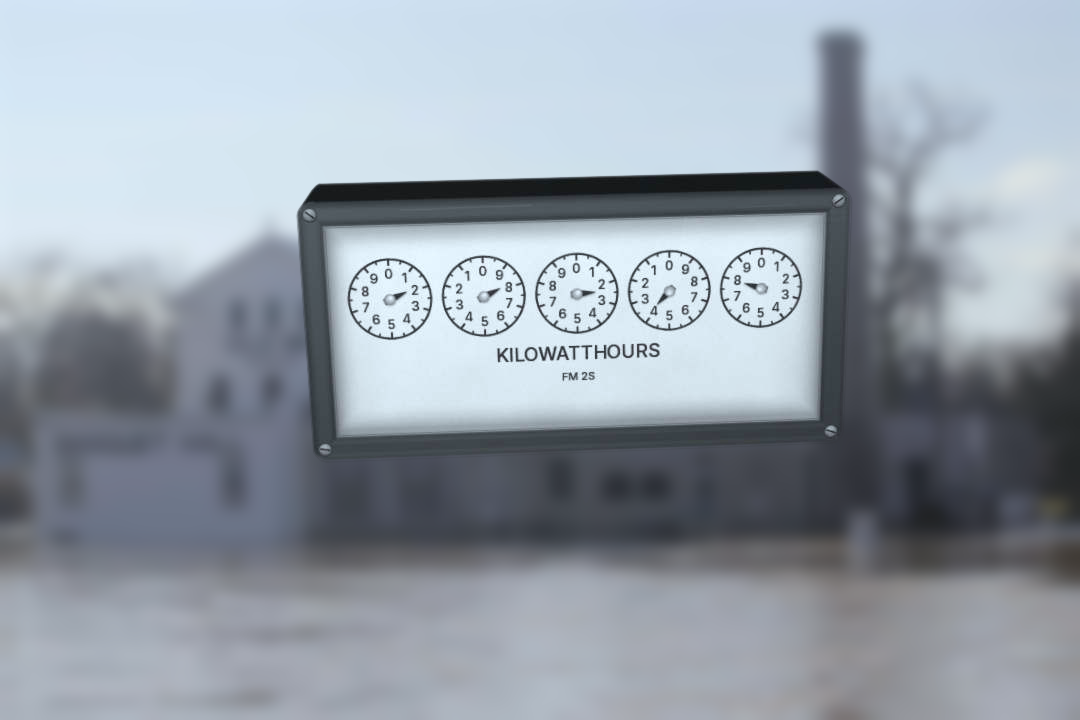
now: 18238
